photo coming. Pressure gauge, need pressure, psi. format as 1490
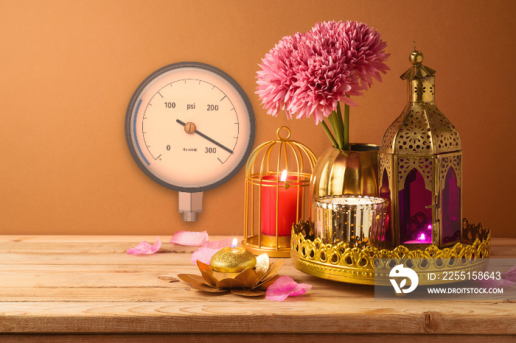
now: 280
